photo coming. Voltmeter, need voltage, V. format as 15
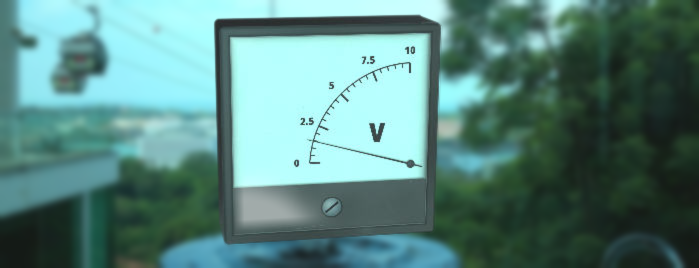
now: 1.5
